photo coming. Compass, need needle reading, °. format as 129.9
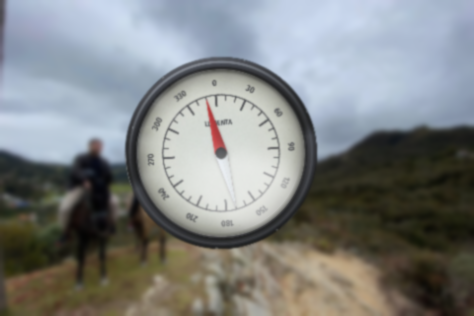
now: 350
